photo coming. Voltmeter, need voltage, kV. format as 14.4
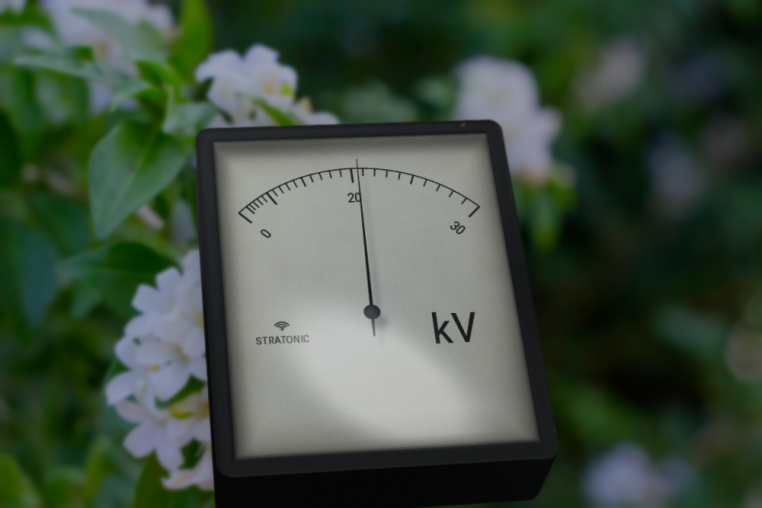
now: 20.5
